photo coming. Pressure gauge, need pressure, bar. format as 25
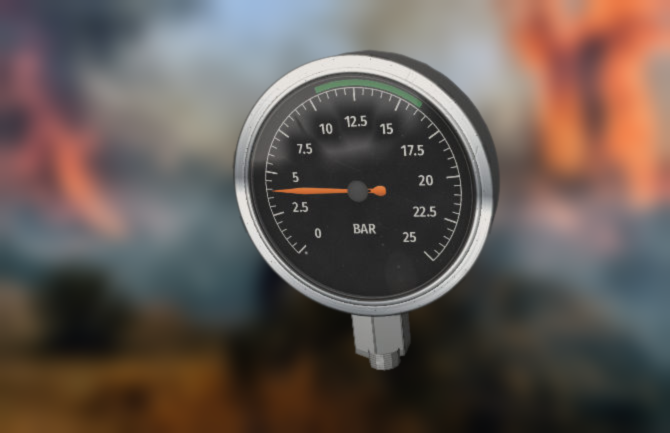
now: 4
